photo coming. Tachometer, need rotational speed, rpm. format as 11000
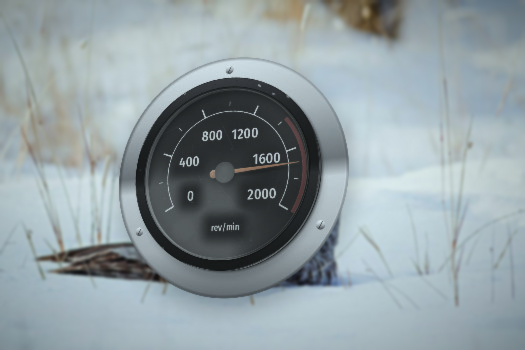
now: 1700
